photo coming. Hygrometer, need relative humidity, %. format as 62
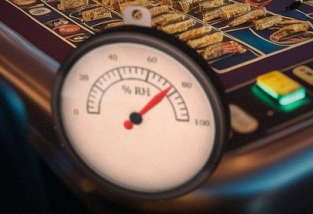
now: 76
